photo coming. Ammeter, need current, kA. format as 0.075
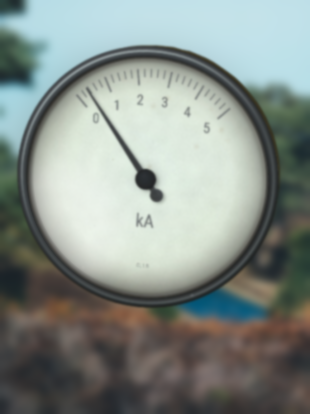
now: 0.4
